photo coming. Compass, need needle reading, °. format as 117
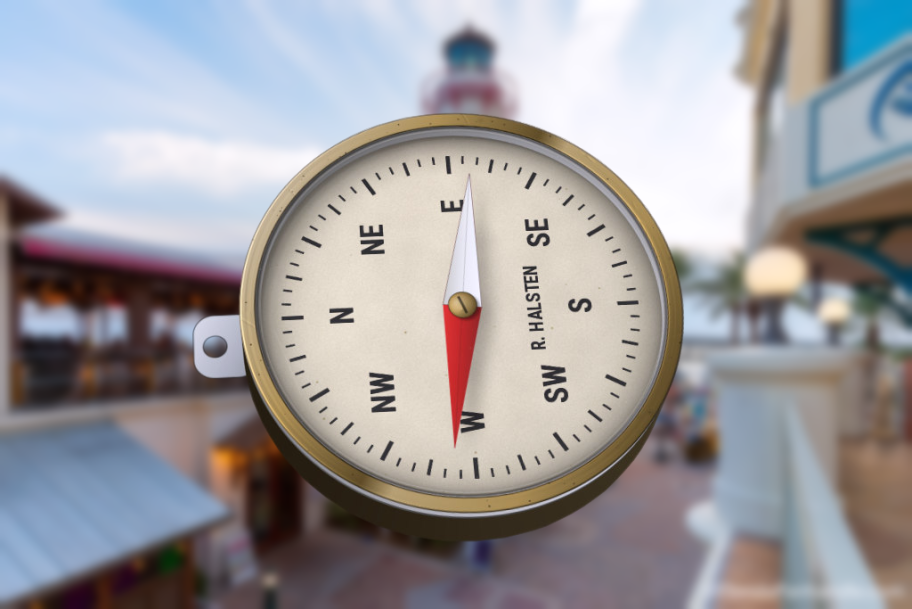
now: 277.5
